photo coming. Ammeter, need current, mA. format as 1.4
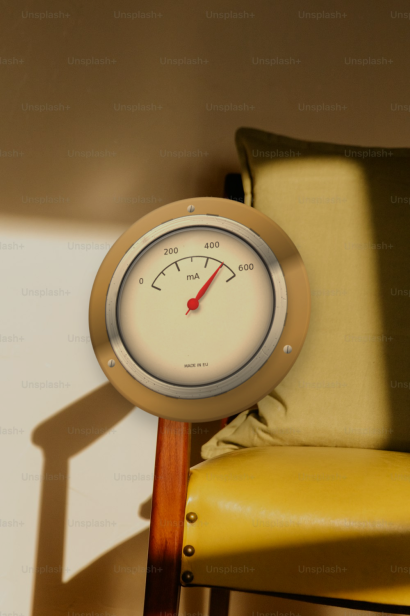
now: 500
